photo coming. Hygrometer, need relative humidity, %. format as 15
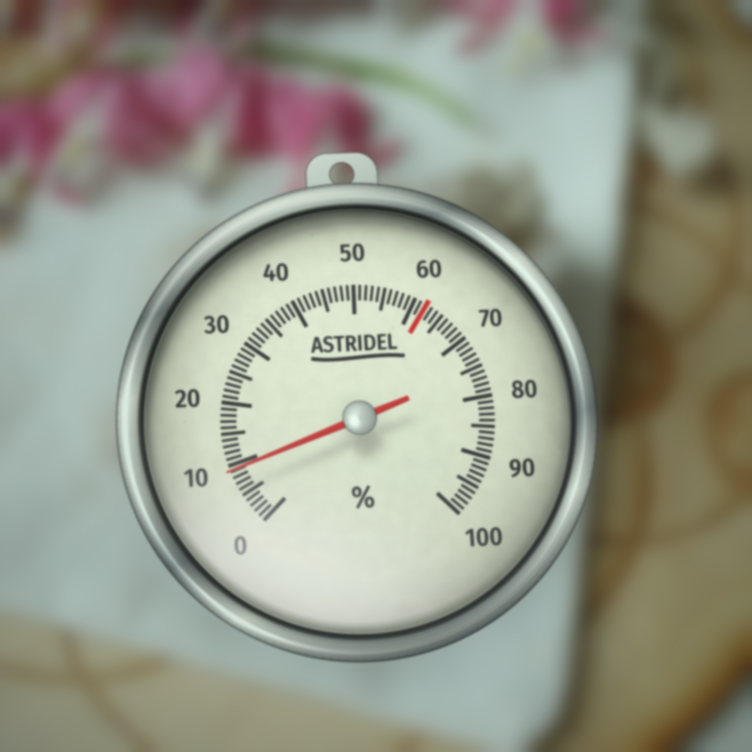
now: 9
